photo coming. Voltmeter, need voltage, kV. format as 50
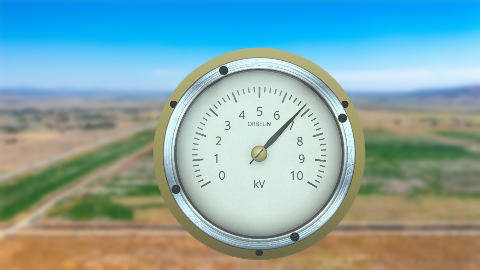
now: 6.8
